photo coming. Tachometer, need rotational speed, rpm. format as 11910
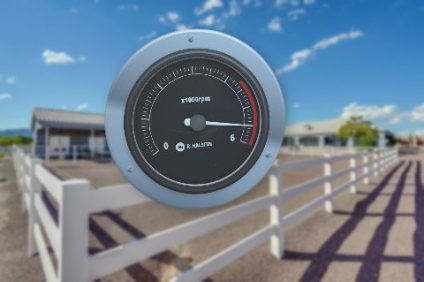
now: 5500
